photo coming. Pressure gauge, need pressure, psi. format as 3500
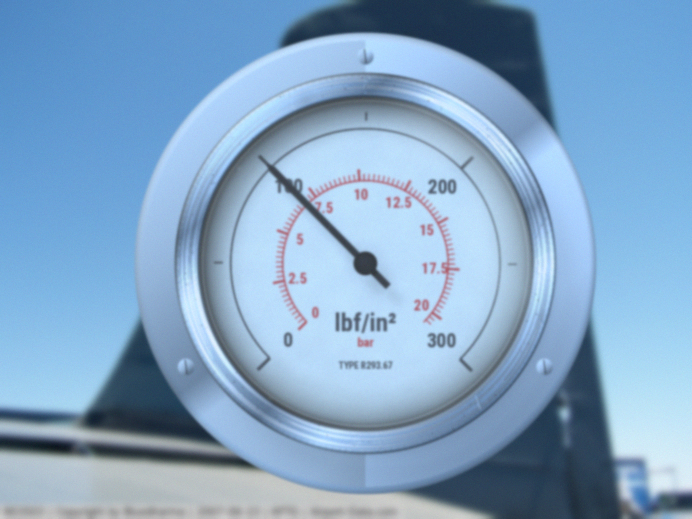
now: 100
